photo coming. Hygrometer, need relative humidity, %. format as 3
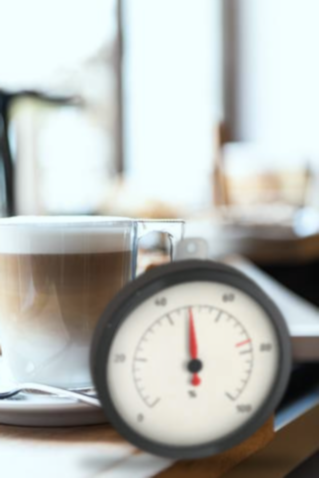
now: 48
